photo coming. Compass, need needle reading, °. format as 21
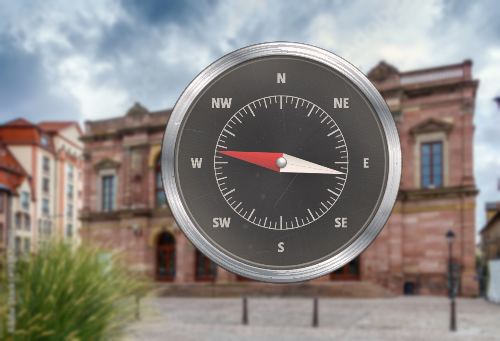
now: 280
